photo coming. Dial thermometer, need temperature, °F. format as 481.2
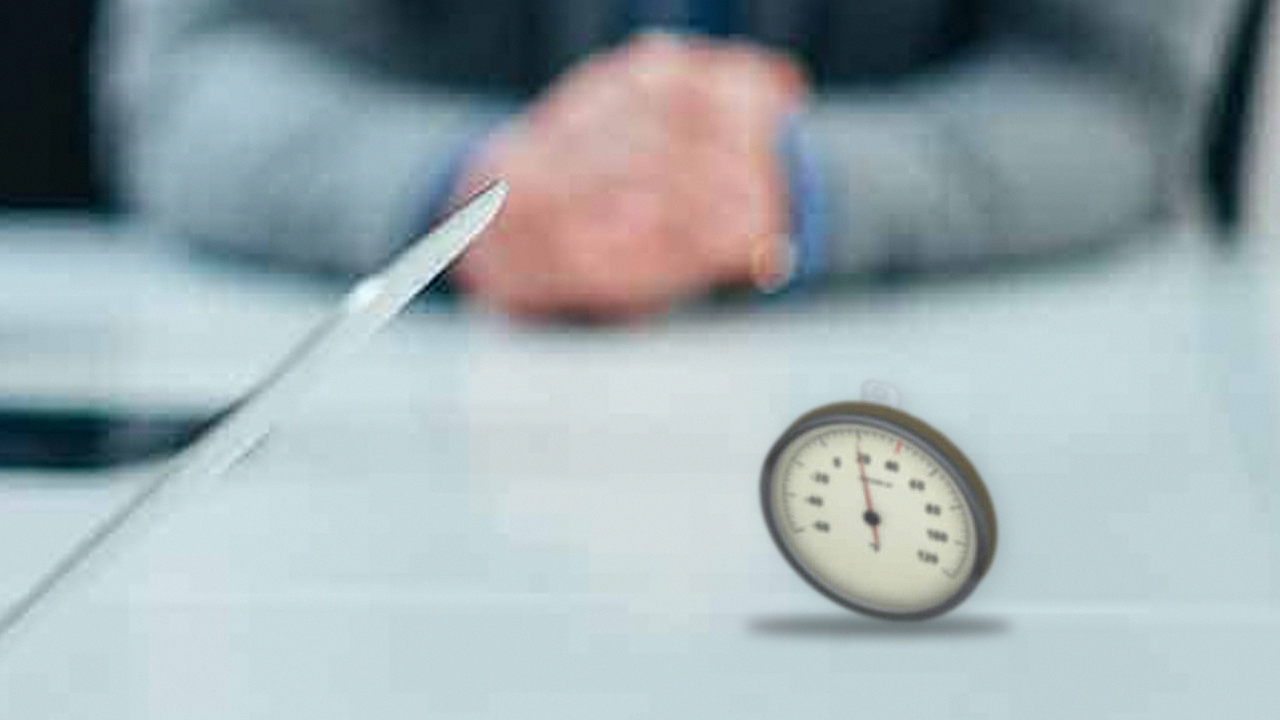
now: 20
